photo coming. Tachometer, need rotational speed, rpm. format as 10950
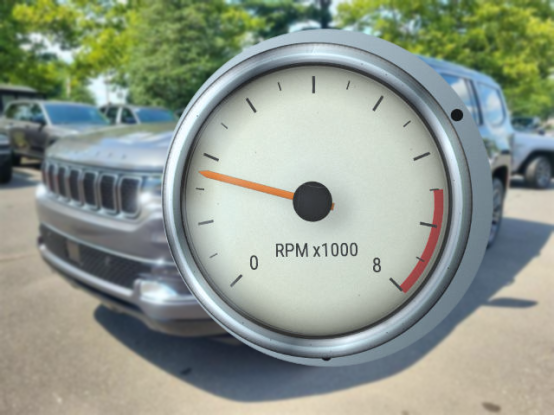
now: 1750
